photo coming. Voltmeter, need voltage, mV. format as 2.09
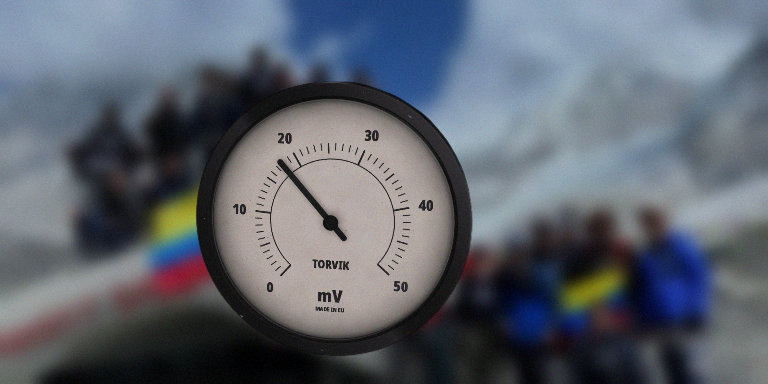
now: 18
